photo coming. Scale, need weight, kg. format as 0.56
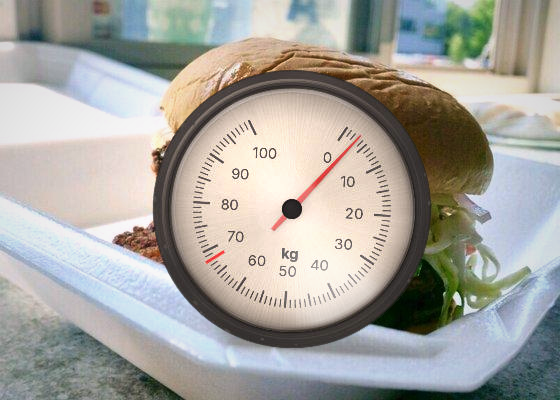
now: 3
